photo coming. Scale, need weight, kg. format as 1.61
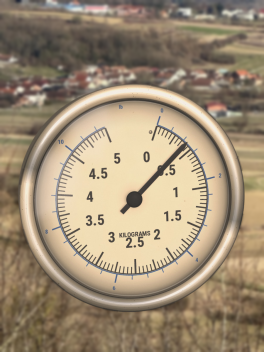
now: 0.4
